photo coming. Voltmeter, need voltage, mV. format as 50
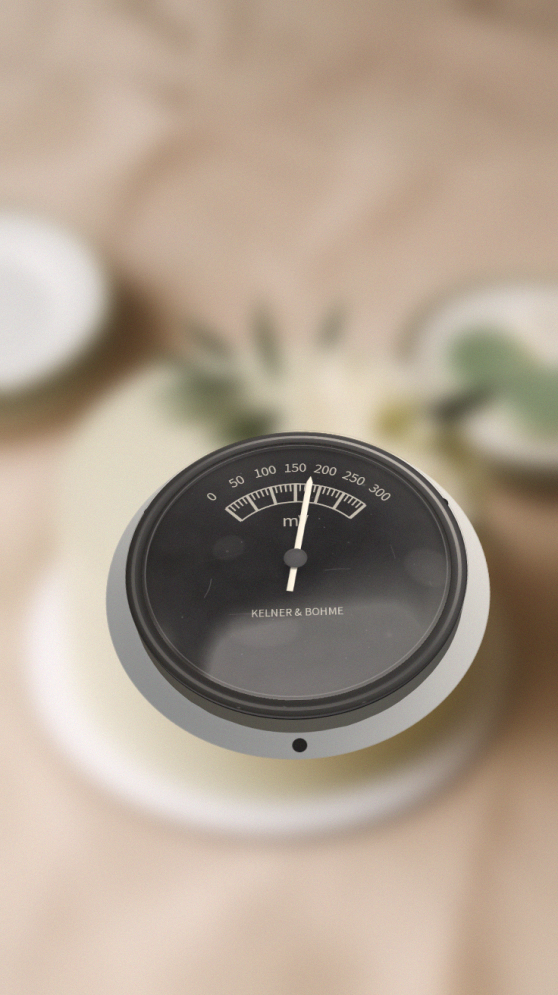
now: 180
